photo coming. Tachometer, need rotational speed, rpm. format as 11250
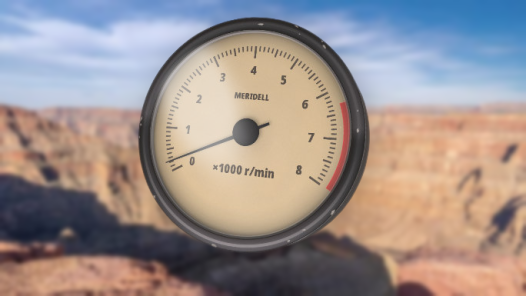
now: 200
